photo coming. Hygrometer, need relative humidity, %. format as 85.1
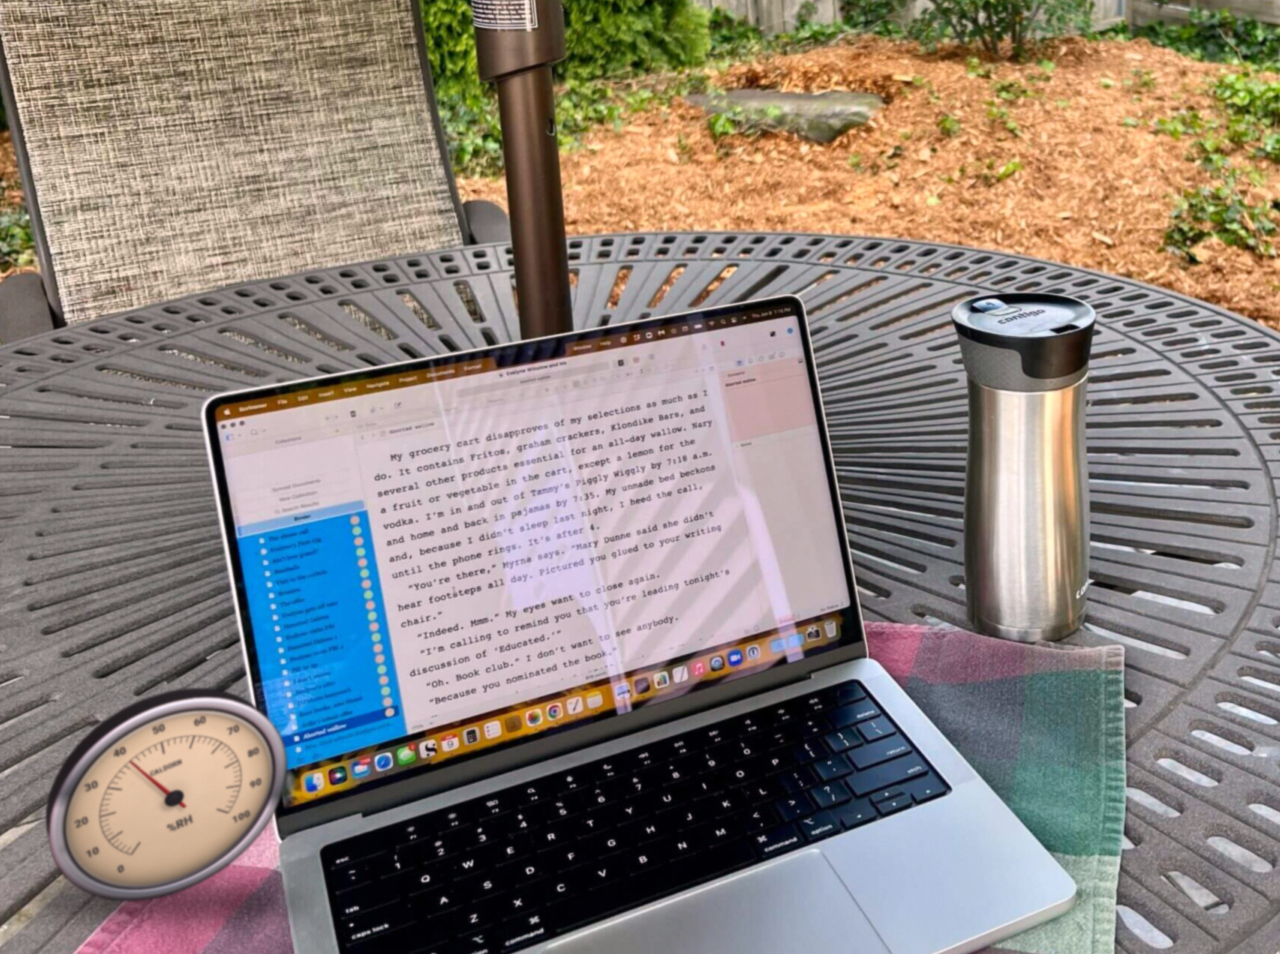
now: 40
